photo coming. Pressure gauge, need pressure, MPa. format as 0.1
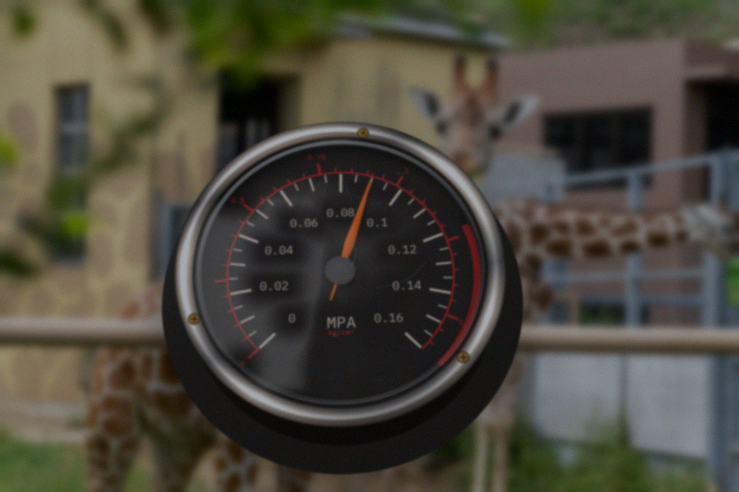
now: 0.09
